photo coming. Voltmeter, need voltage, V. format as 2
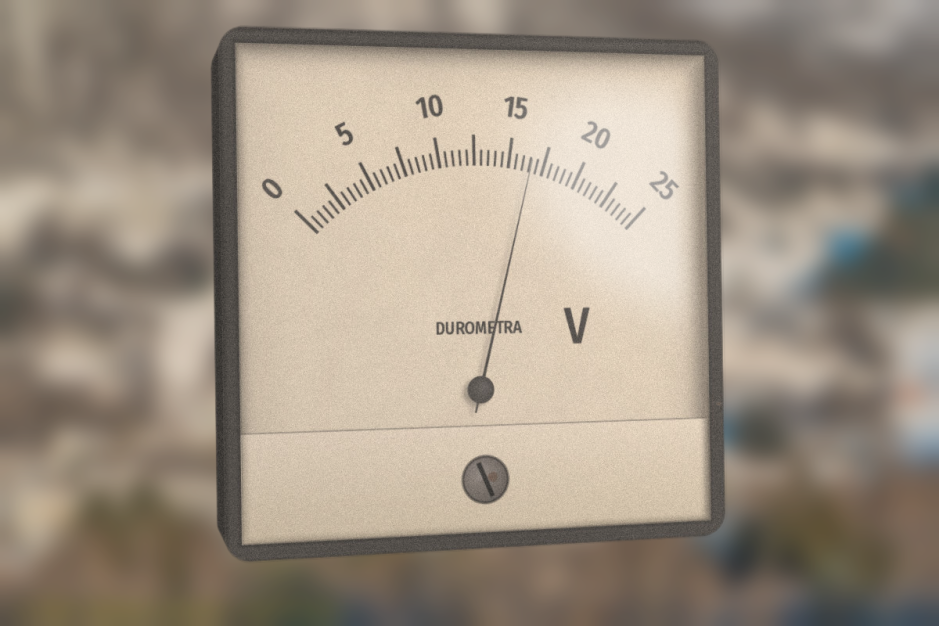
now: 16.5
